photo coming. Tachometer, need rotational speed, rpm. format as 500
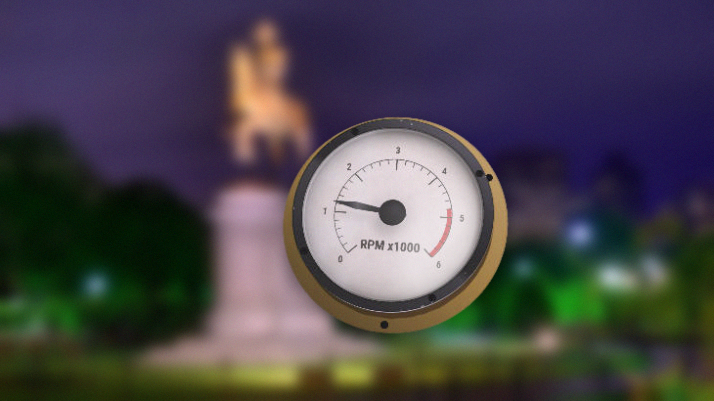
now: 1200
